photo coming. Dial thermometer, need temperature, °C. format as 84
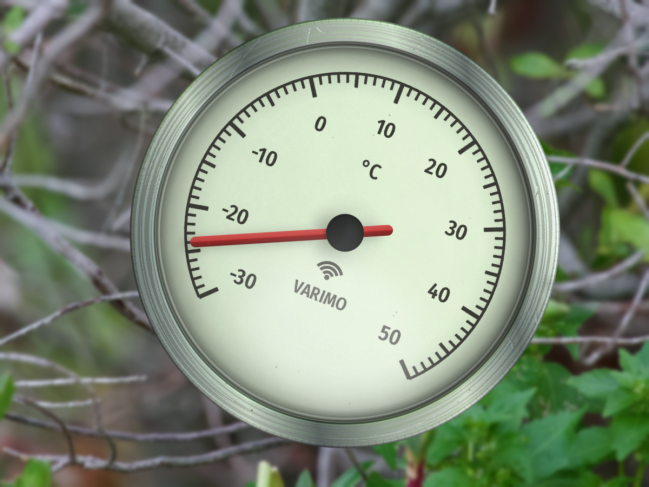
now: -24
